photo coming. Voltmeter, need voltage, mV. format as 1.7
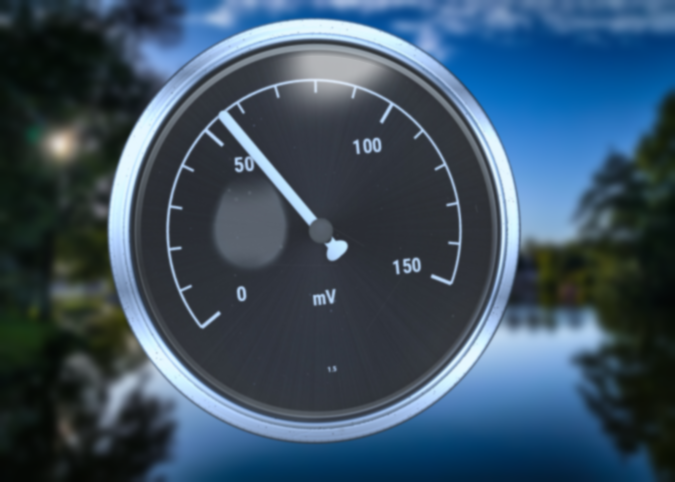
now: 55
